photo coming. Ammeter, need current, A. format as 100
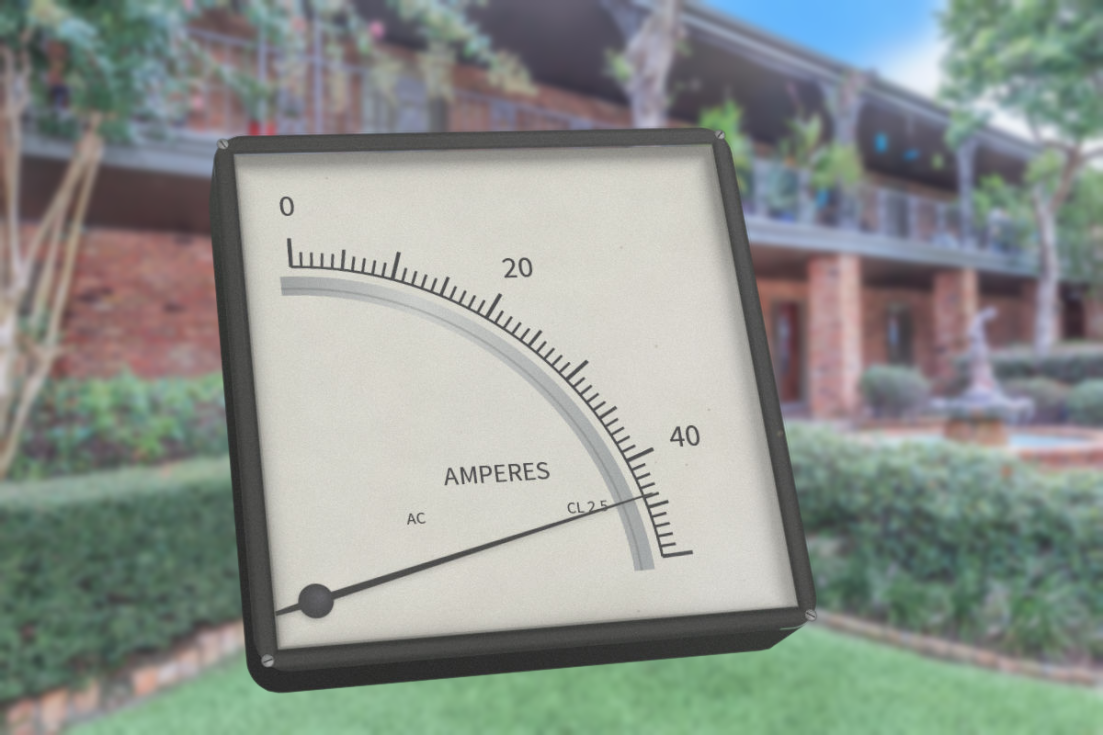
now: 44
